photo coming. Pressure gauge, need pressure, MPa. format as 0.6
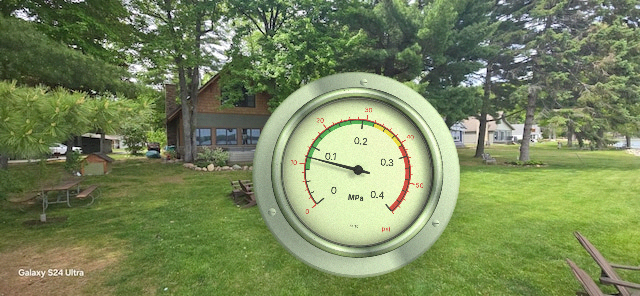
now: 0.08
